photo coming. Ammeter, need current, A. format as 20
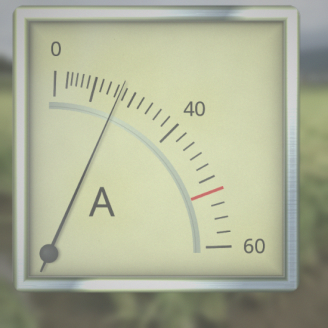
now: 27
